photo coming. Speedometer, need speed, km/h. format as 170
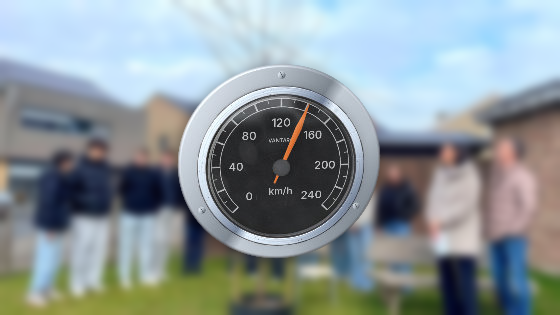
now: 140
